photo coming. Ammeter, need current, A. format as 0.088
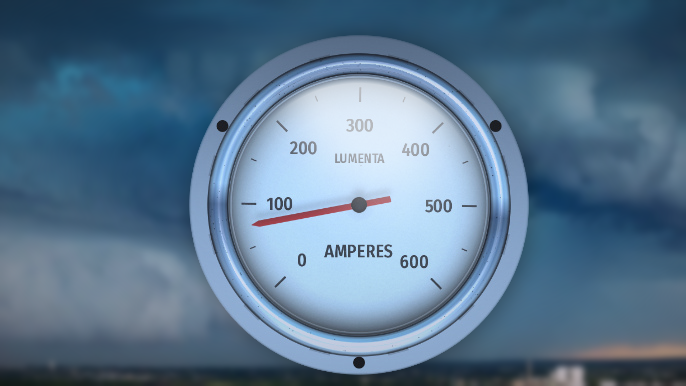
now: 75
